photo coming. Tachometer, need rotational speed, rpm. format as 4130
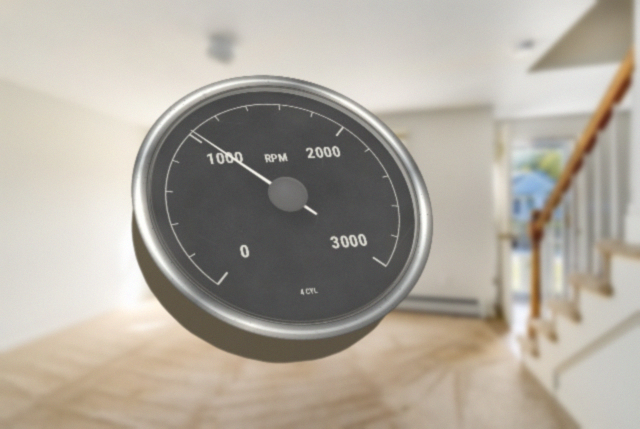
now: 1000
